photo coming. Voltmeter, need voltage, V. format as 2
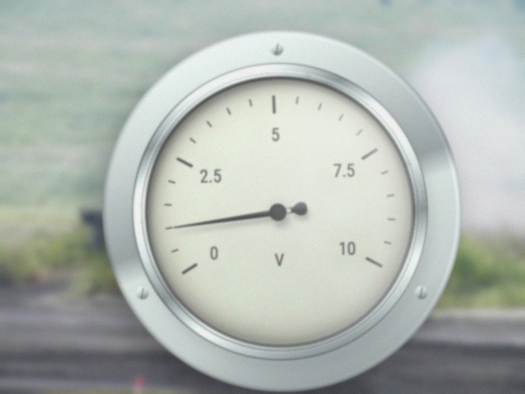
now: 1
